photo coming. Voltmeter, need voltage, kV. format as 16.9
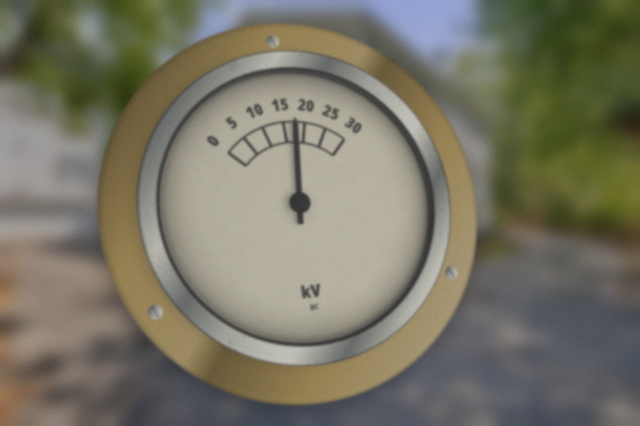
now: 17.5
